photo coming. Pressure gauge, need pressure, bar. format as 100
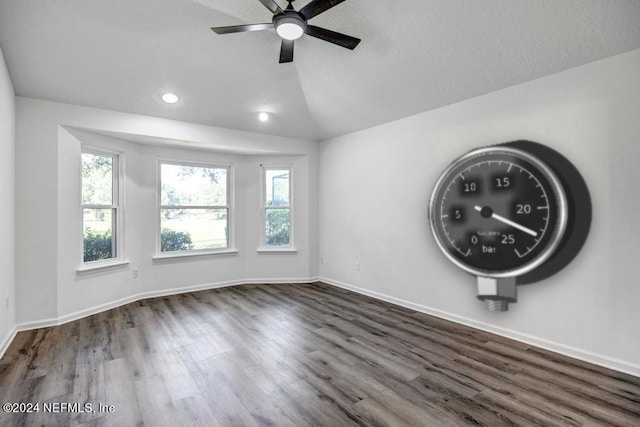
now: 22.5
